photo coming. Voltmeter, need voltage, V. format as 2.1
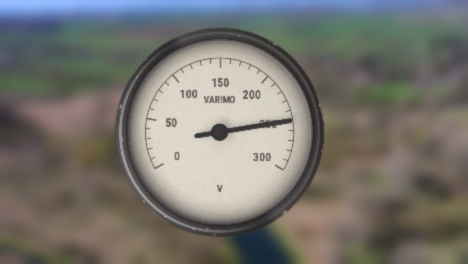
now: 250
